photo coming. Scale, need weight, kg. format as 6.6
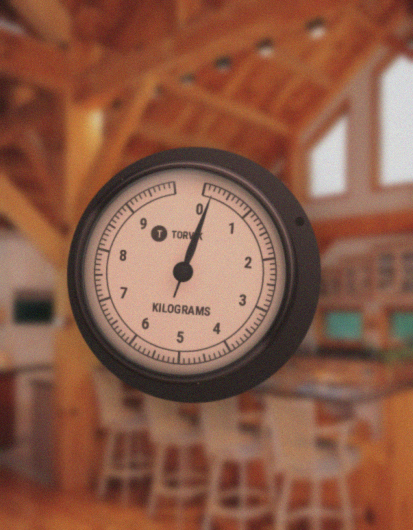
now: 0.2
